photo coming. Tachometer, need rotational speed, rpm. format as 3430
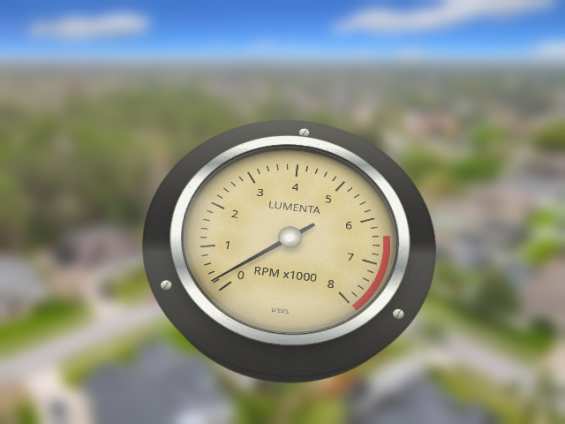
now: 200
